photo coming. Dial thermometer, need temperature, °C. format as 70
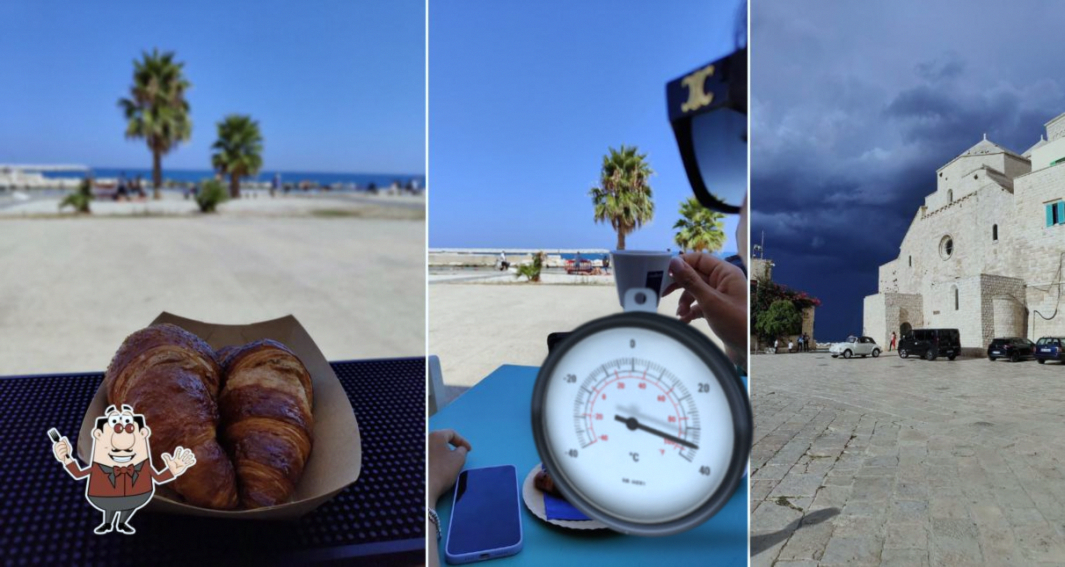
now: 35
